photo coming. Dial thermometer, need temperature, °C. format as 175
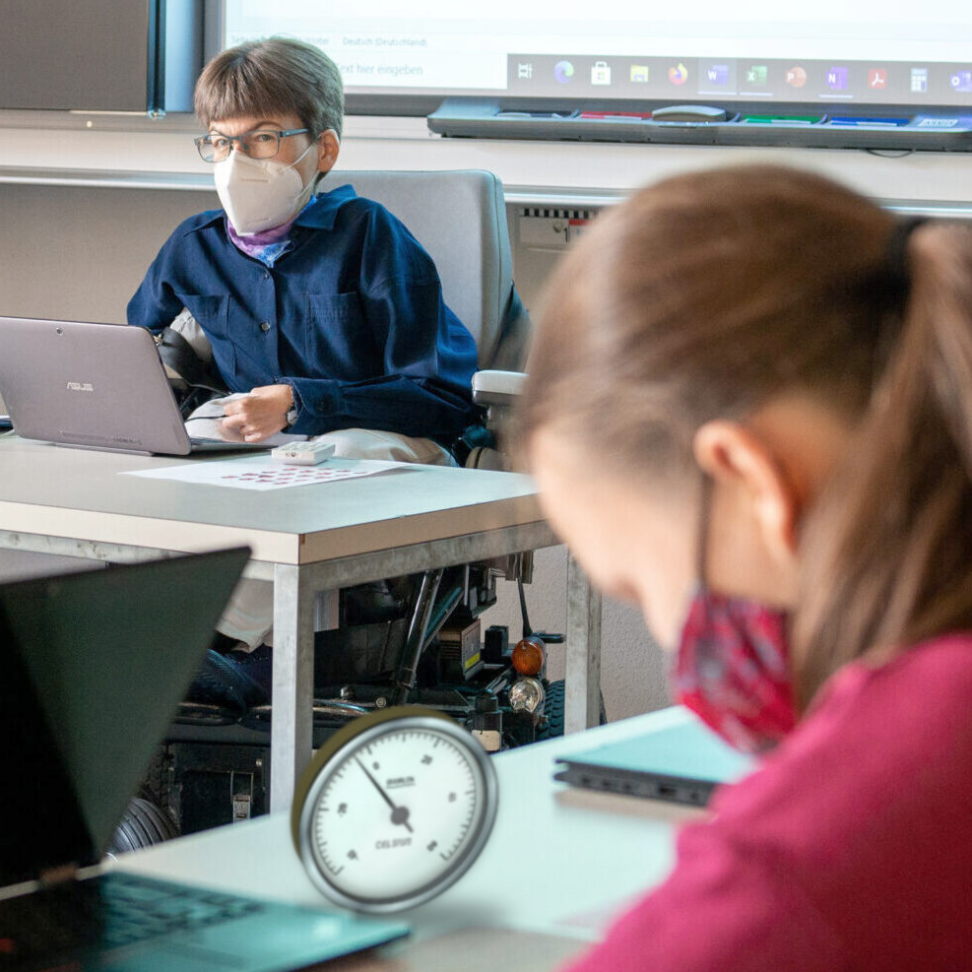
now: -4
